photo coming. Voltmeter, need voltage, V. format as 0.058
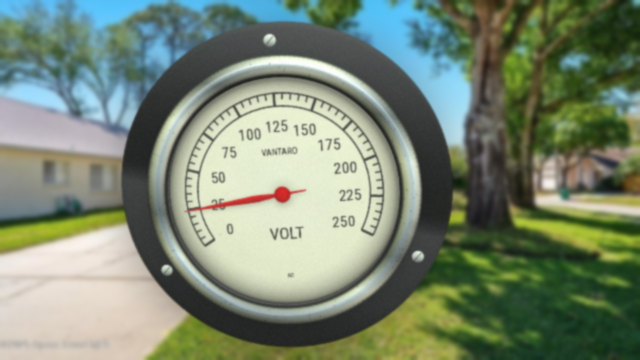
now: 25
